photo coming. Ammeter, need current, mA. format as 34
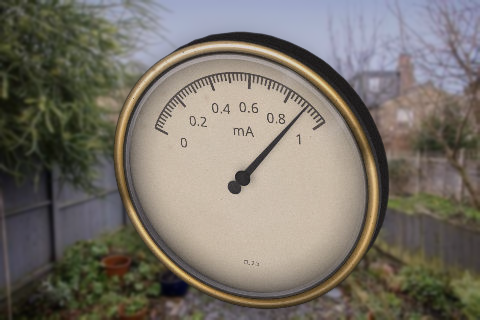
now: 0.9
